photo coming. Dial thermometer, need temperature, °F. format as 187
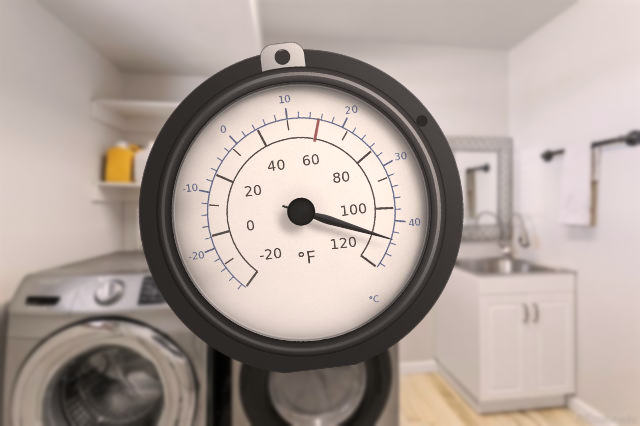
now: 110
